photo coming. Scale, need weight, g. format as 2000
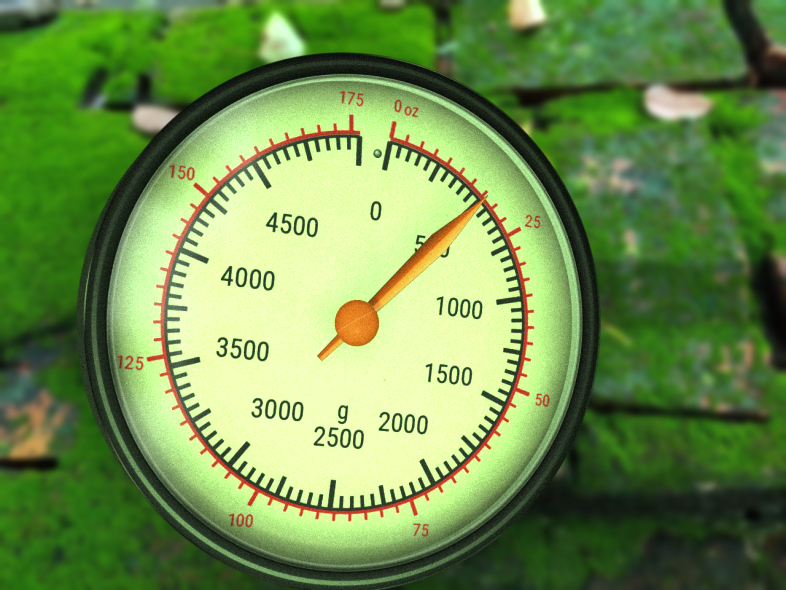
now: 500
